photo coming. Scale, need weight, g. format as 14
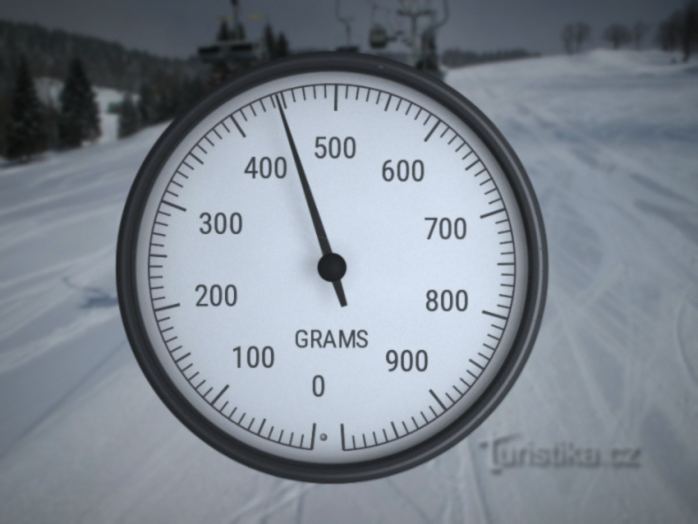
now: 445
